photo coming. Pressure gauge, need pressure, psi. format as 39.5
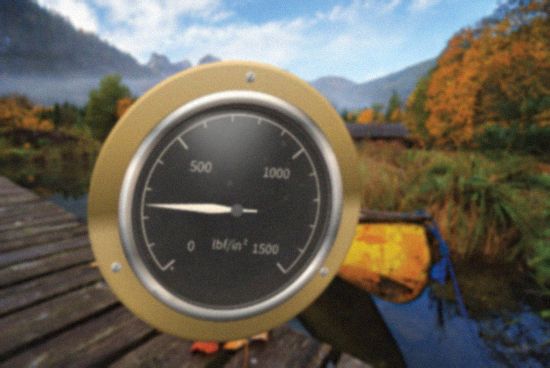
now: 250
